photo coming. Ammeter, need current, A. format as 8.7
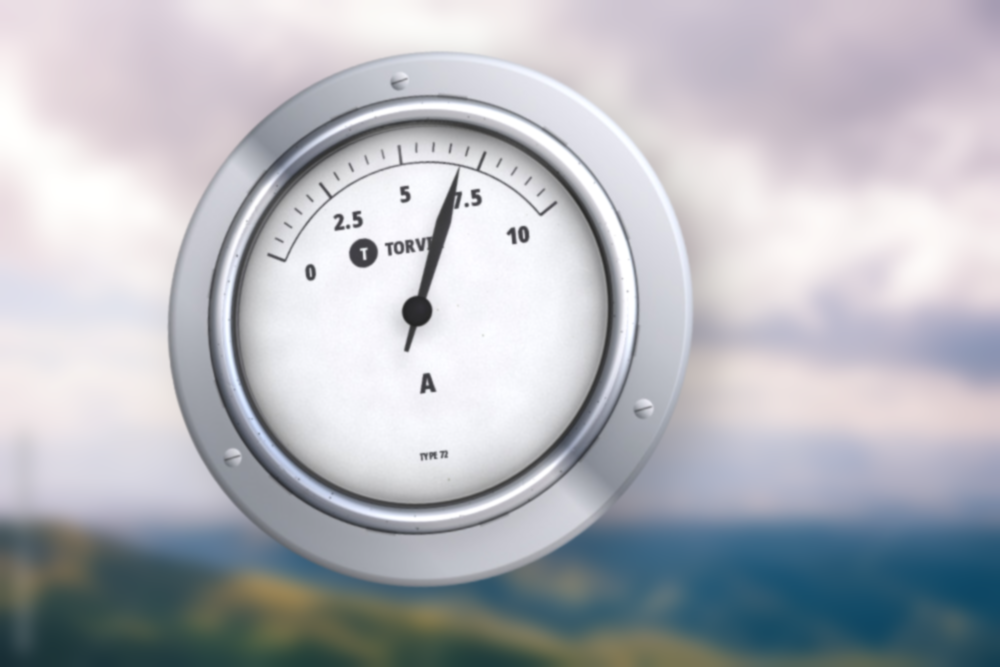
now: 7
